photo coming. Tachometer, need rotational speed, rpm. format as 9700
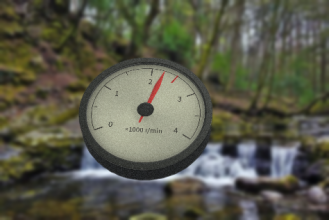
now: 2250
